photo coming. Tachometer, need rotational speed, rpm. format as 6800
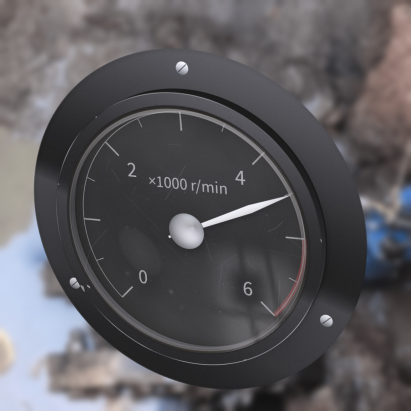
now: 4500
